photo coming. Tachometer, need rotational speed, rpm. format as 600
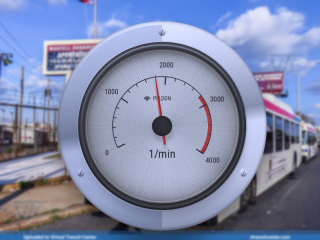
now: 1800
